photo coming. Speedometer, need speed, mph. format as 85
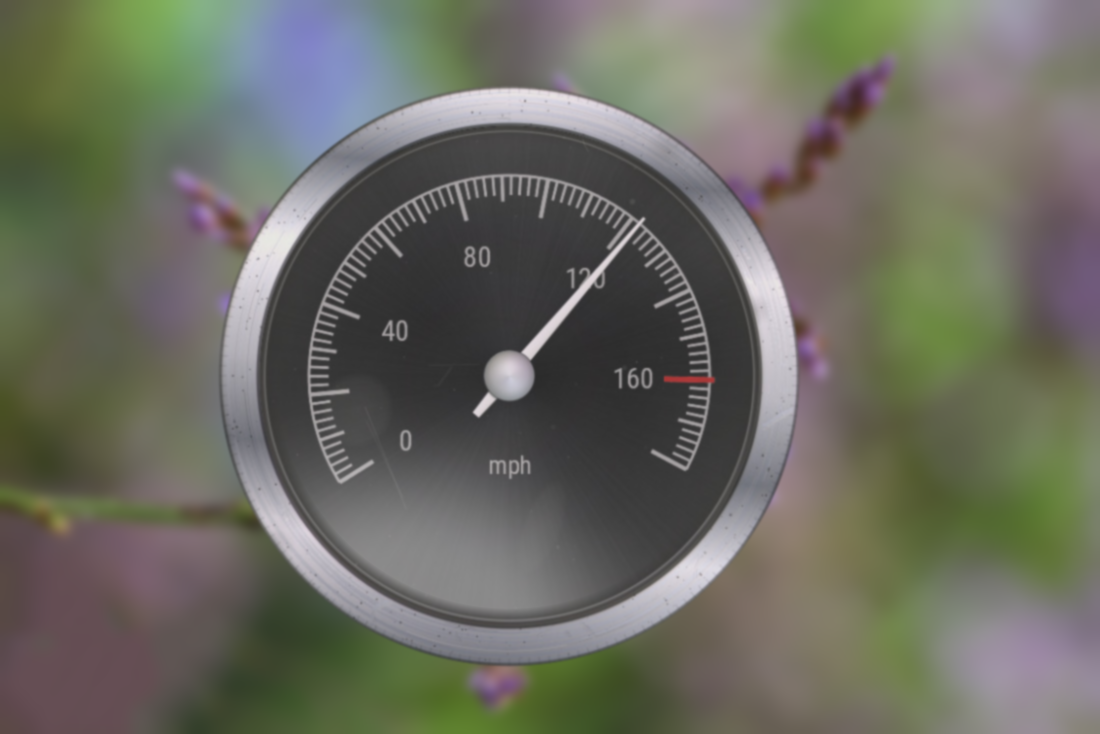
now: 122
